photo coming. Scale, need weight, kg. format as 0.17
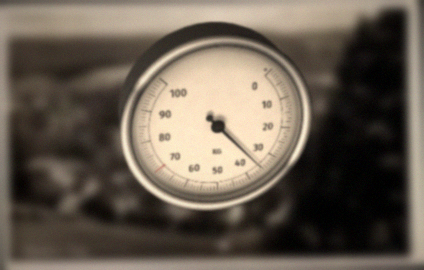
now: 35
